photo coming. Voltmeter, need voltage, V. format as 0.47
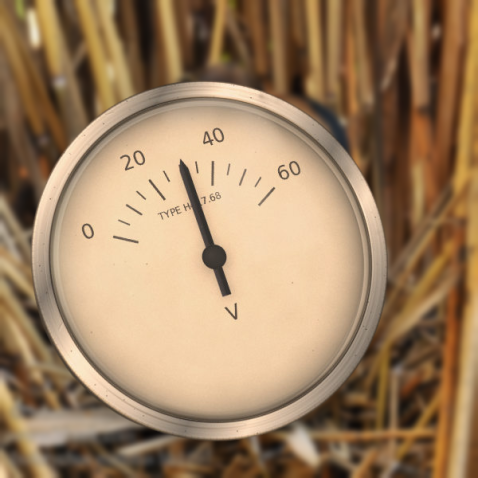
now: 30
